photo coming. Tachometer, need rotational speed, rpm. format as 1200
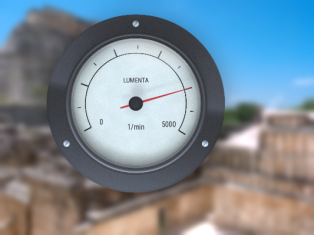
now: 4000
